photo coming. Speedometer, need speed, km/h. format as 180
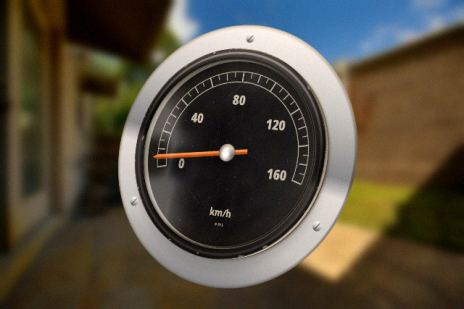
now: 5
